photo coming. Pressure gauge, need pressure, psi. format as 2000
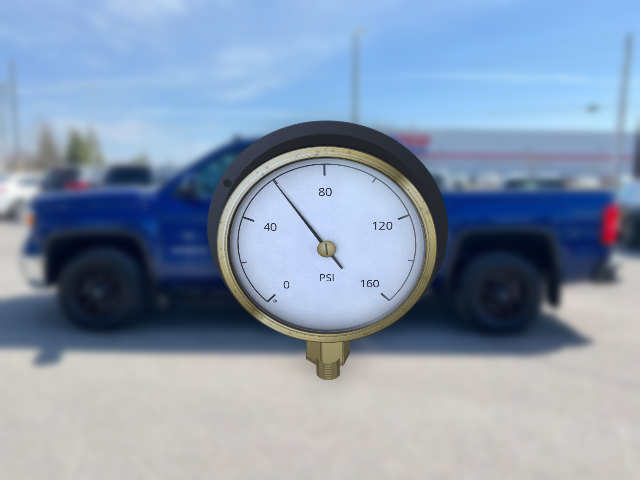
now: 60
